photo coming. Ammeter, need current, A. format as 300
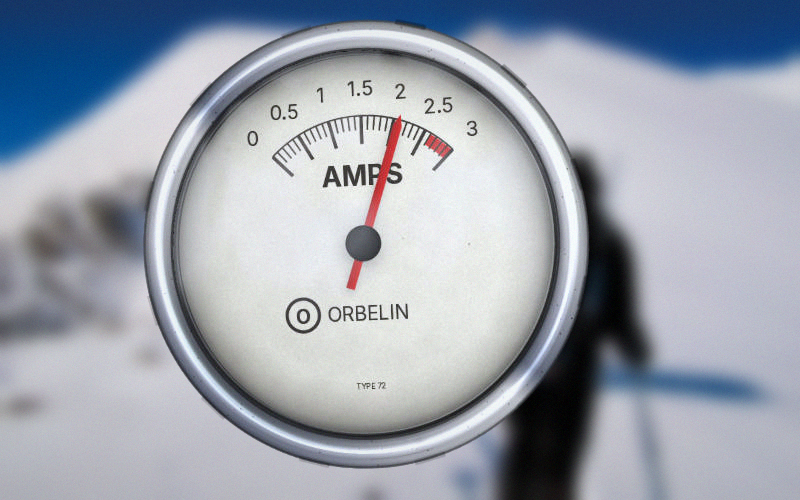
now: 2.1
